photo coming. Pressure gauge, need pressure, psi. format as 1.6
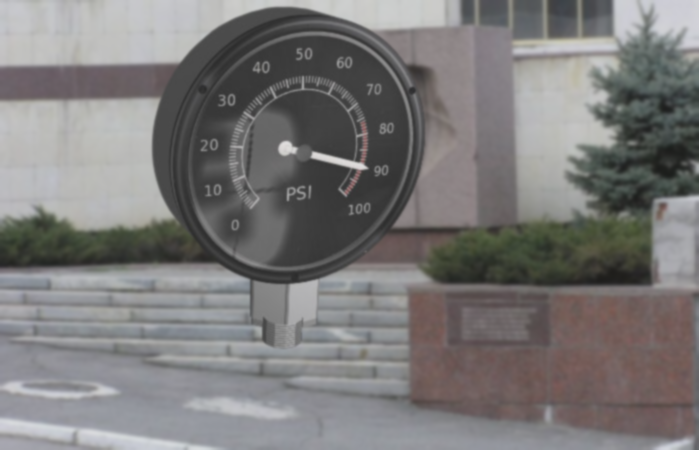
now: 90
